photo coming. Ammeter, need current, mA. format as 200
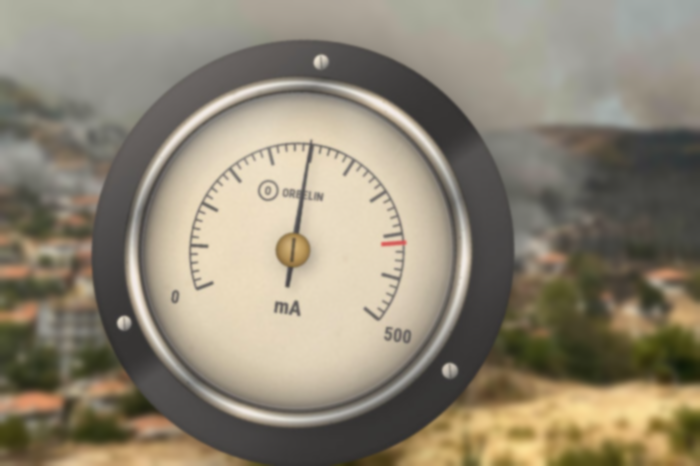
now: 250
